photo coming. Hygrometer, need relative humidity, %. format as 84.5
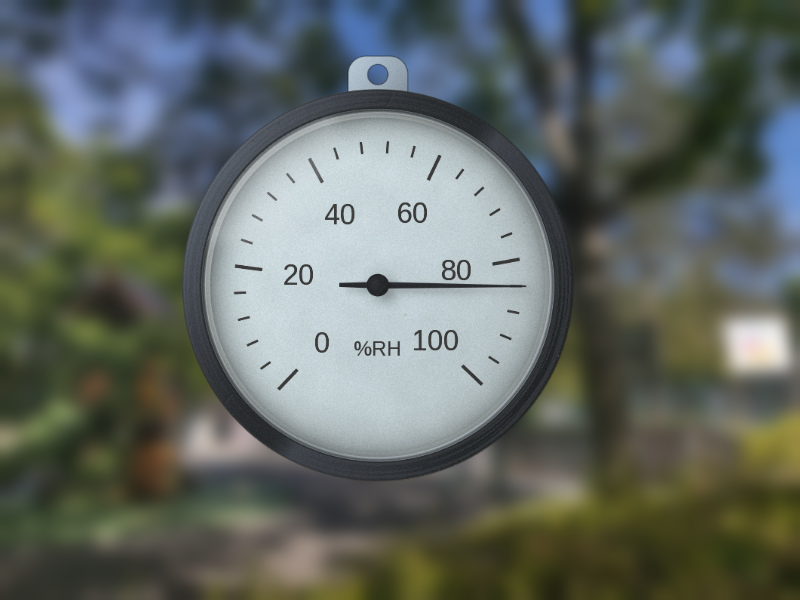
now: 84
